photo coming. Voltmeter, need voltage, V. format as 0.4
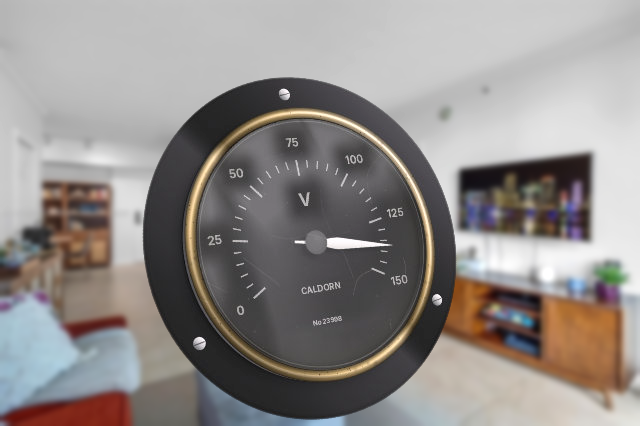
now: 137.5
